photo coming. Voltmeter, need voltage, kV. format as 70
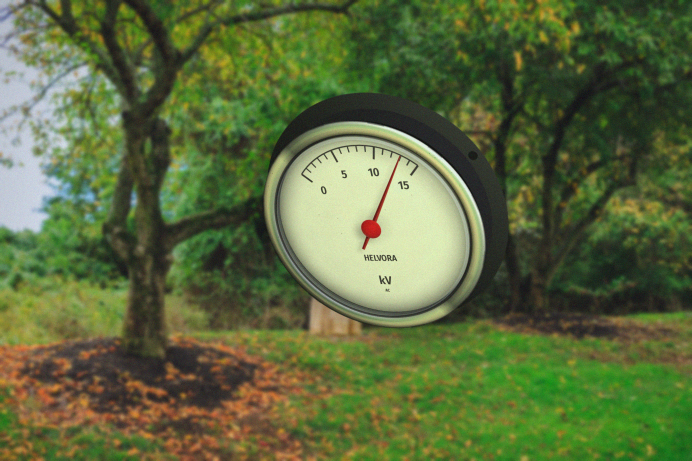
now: 13
